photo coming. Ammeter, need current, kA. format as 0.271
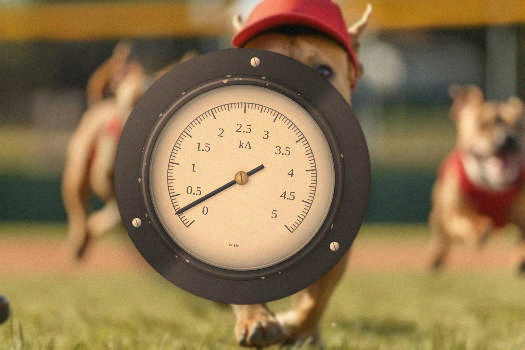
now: 0.25
